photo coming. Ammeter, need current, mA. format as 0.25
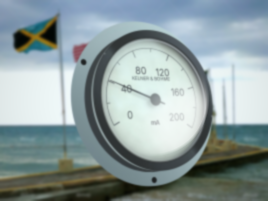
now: 40
